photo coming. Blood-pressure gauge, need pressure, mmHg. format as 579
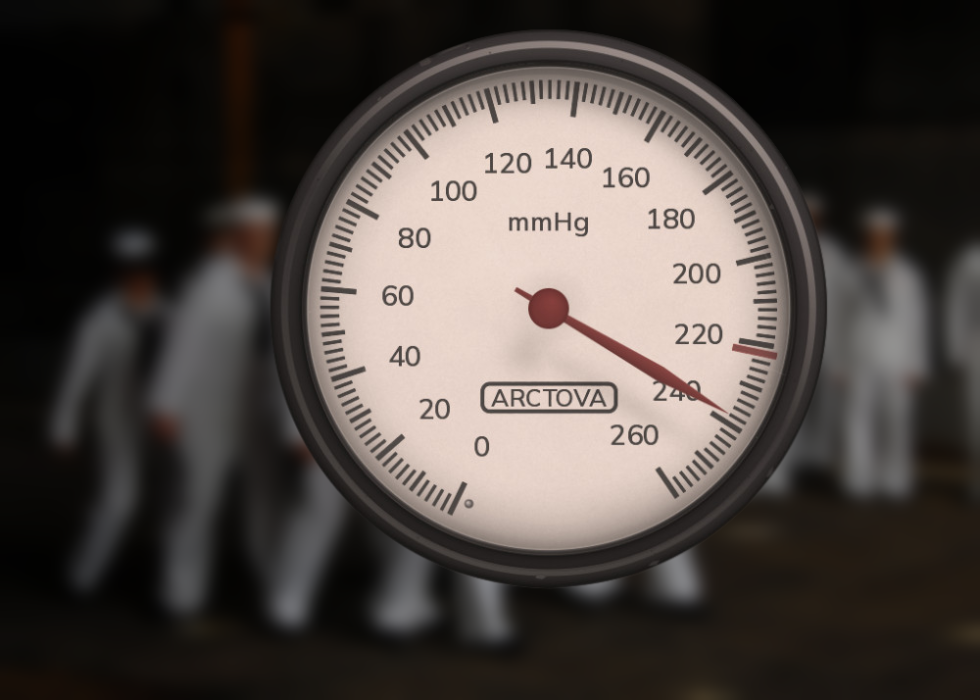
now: 238
